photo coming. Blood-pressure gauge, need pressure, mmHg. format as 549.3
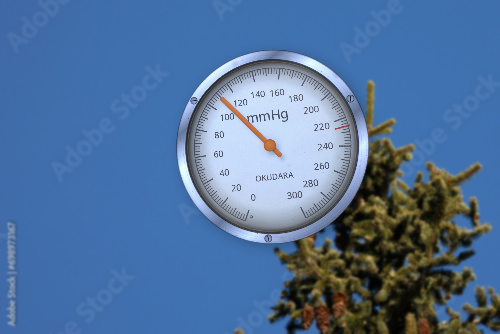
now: 110
